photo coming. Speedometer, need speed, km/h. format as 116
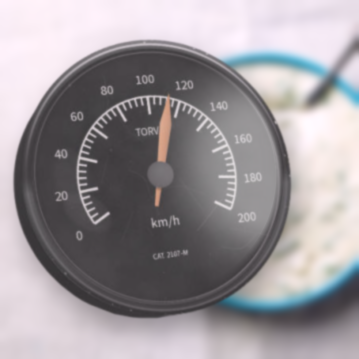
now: 112
